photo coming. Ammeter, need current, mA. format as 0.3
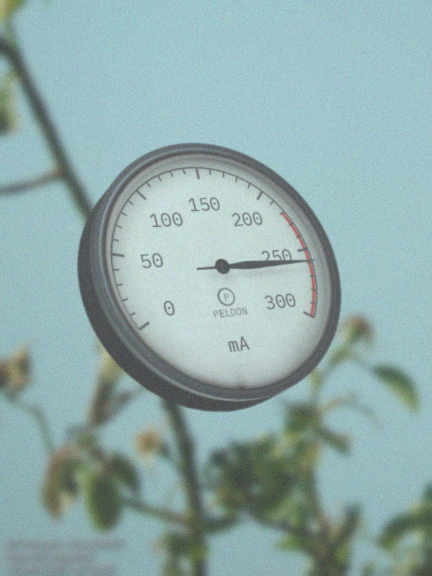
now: 260
